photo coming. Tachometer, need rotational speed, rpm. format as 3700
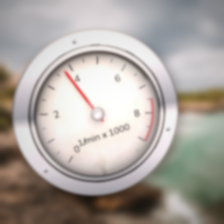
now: 3750
